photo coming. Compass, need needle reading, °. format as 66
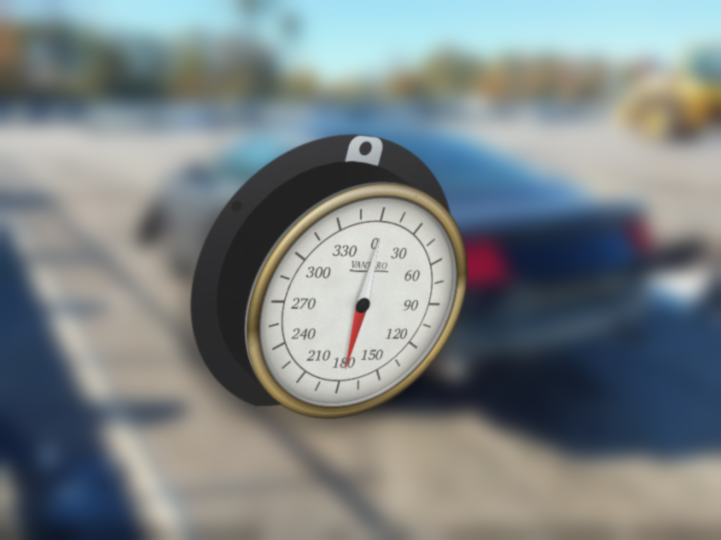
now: 180
